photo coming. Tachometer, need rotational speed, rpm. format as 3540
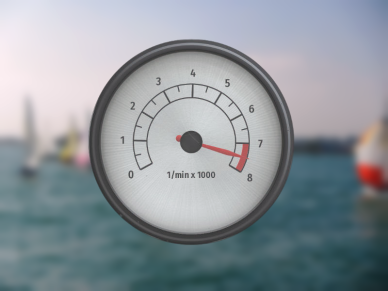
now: 7500
